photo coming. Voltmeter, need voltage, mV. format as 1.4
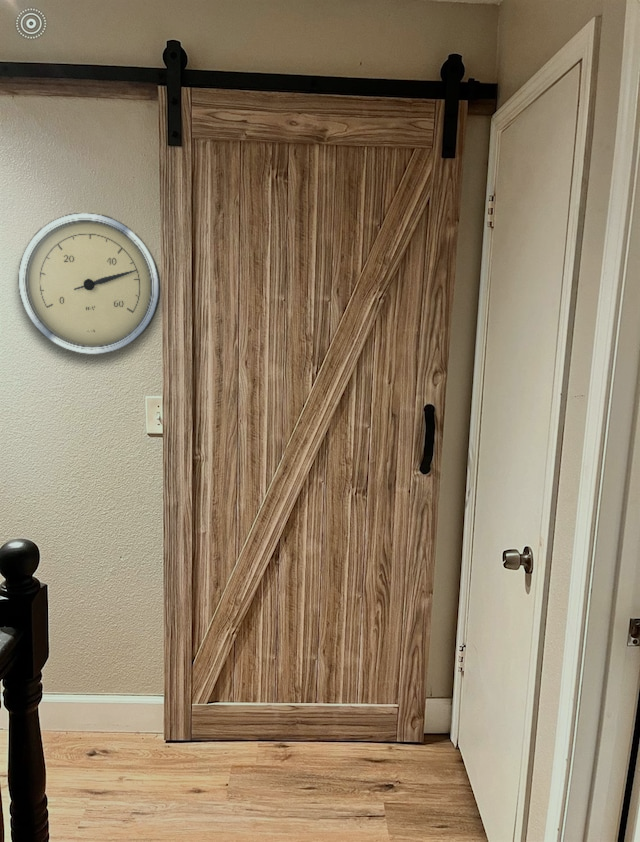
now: 47.5
